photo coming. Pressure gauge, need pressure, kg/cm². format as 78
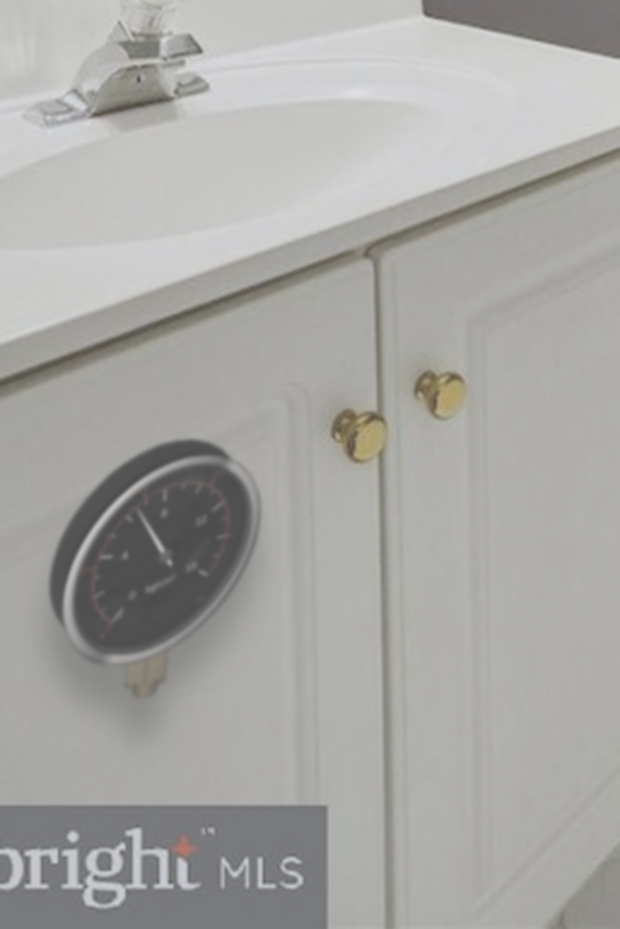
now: 6.5
